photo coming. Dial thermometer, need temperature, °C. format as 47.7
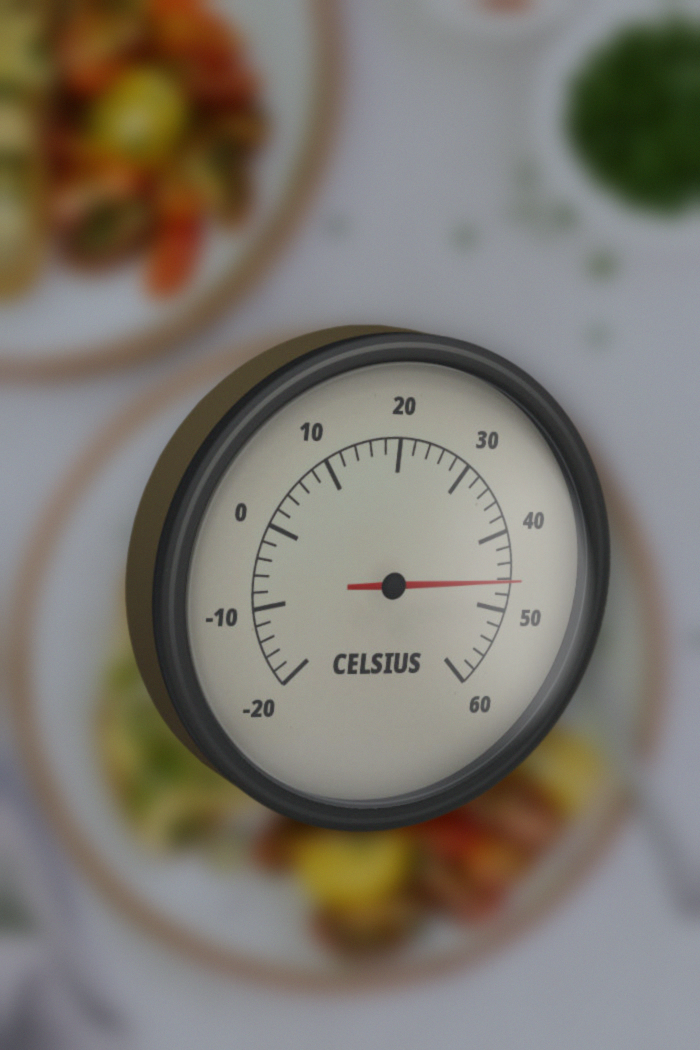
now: 46
